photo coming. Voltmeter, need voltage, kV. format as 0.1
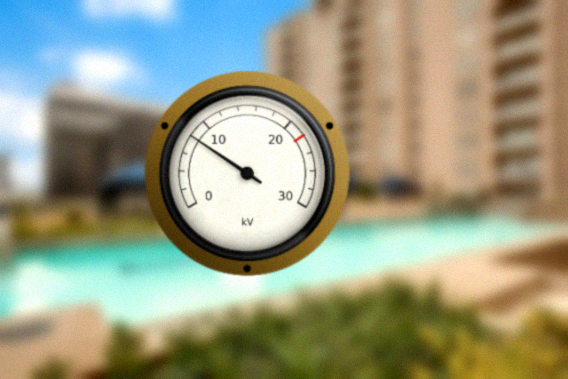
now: 8
